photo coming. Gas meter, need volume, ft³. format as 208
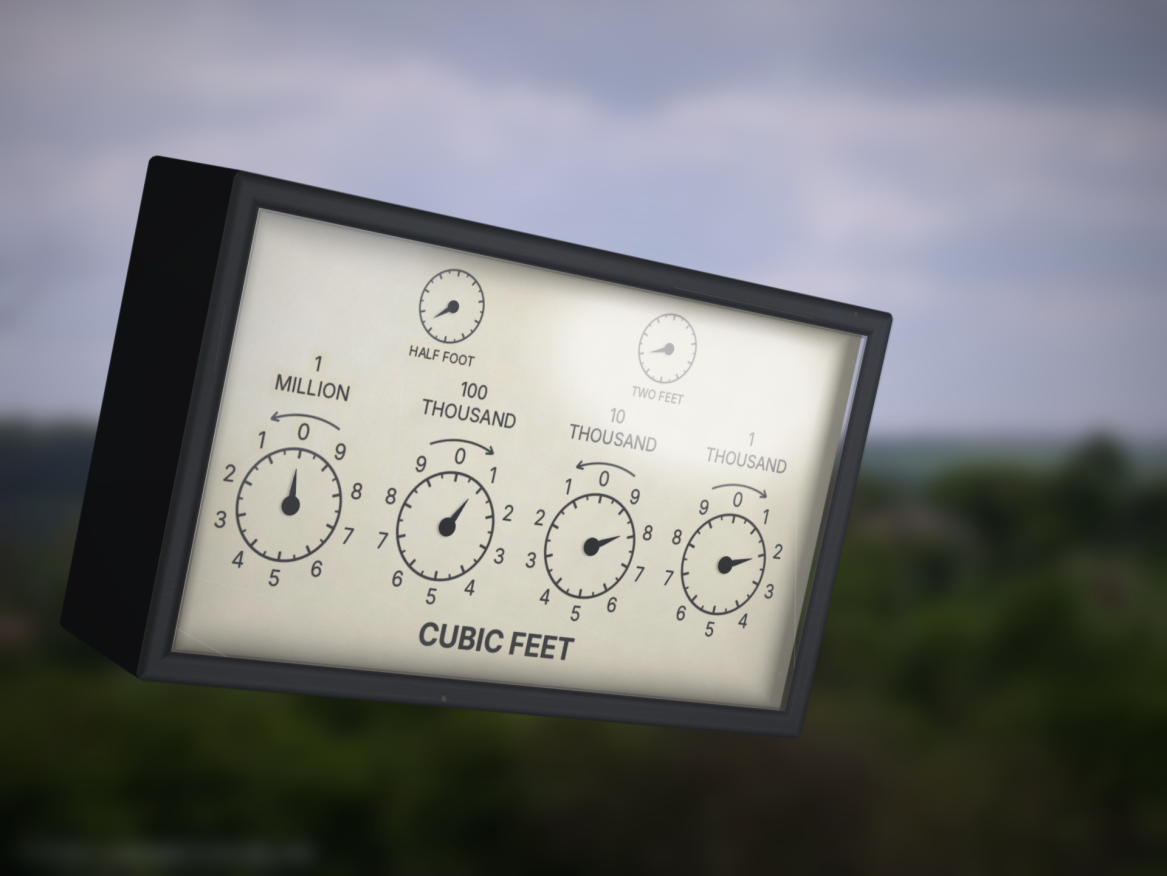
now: 8200
